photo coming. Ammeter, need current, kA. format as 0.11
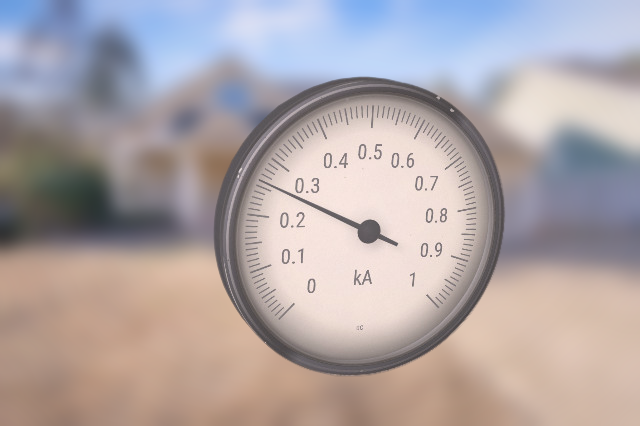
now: 0.26
